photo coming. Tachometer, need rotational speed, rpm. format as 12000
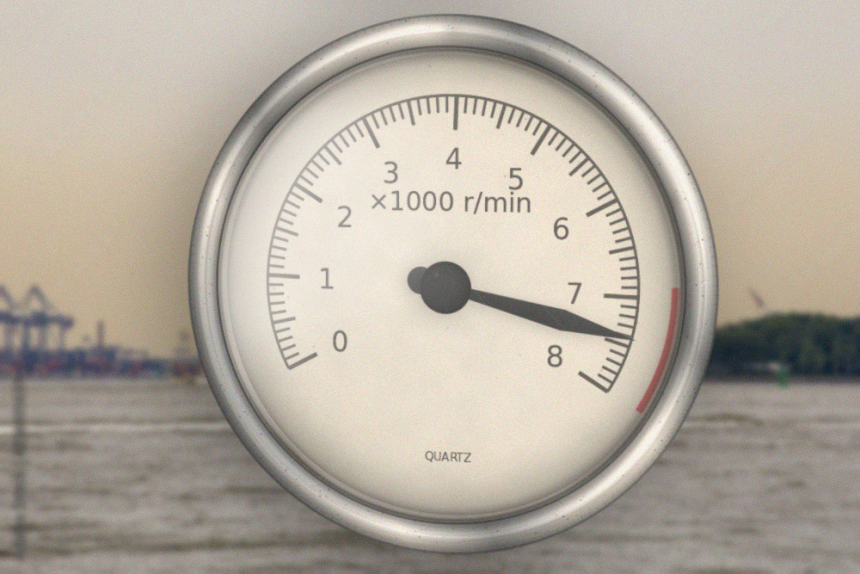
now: 7400
